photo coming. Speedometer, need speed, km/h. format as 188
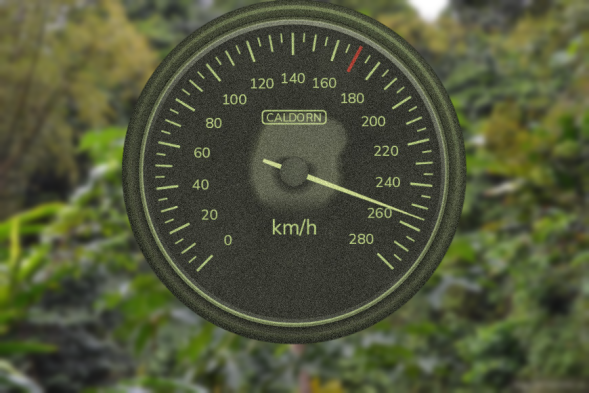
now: 255
